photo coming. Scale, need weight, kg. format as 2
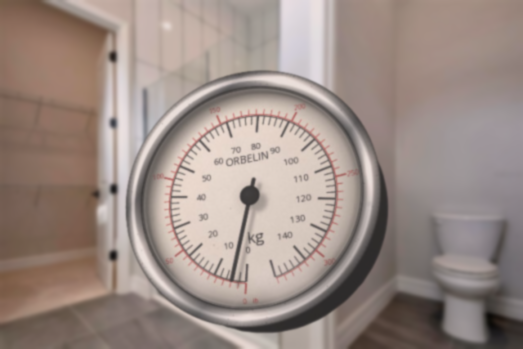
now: 4
